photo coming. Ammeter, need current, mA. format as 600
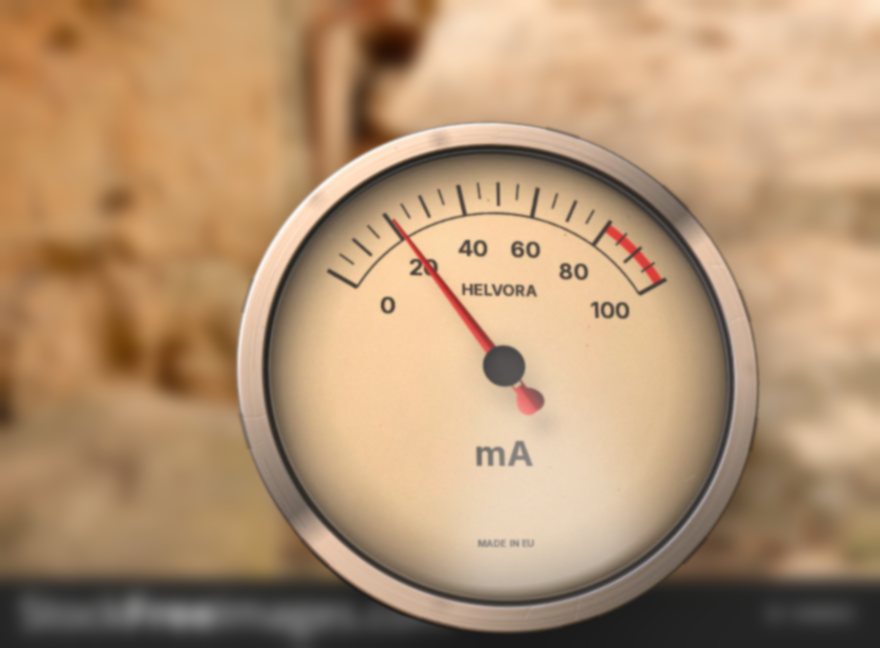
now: 20
